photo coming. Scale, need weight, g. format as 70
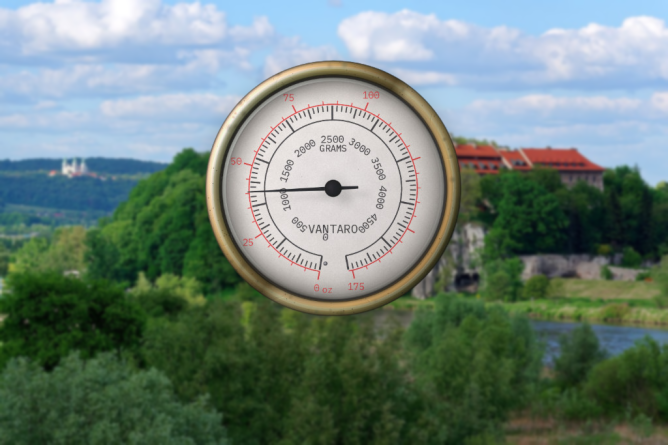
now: 1150
